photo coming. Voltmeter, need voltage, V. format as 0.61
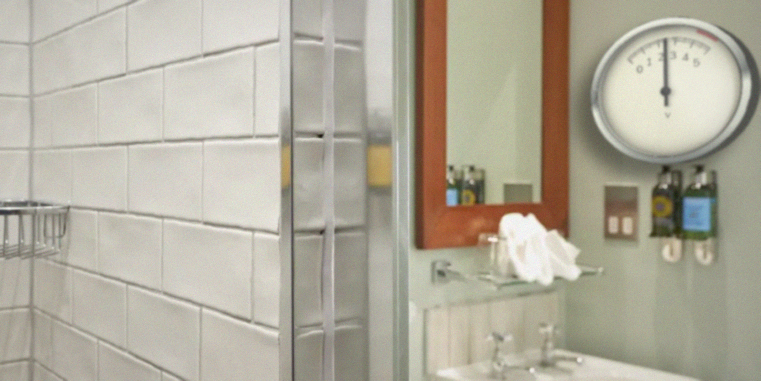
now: 2.5
